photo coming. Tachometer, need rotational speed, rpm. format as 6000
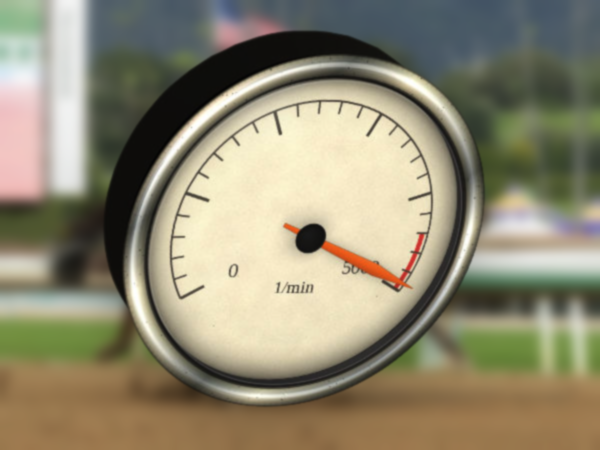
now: 4900
